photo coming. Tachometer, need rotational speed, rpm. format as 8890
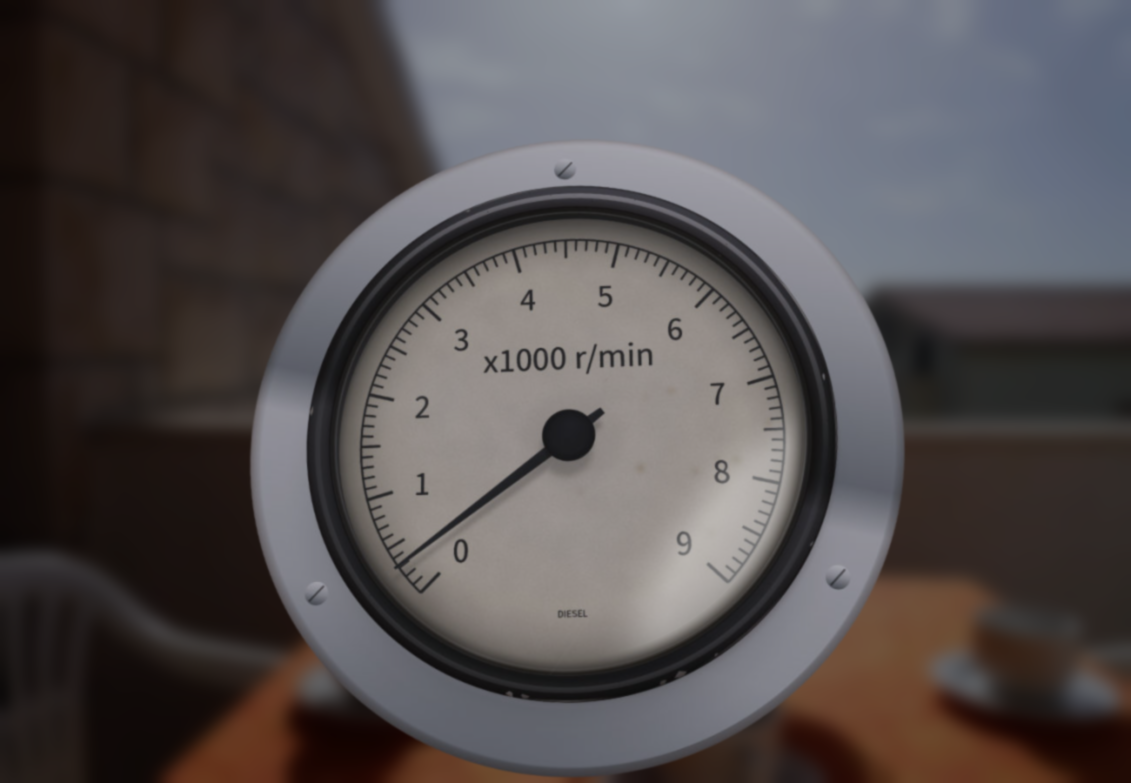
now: 300
